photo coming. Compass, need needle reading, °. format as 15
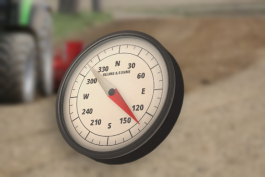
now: 135
